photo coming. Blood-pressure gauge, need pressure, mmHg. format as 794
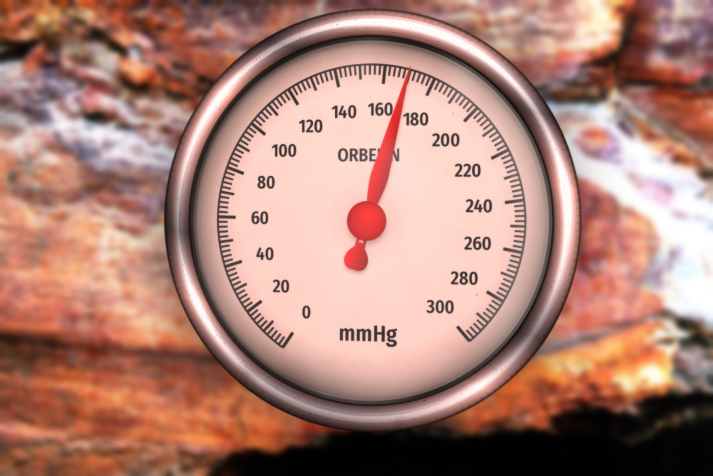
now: 170
